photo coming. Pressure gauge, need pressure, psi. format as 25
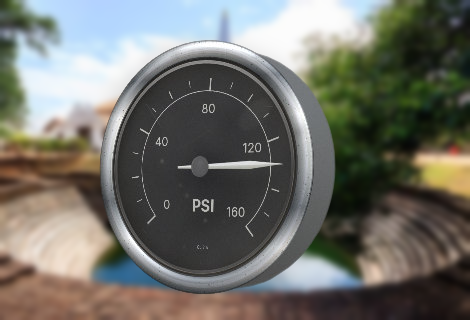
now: 130
